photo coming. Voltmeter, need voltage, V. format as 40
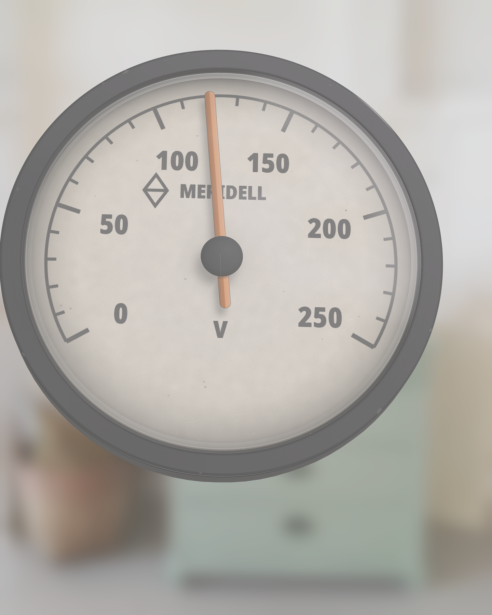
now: 120
